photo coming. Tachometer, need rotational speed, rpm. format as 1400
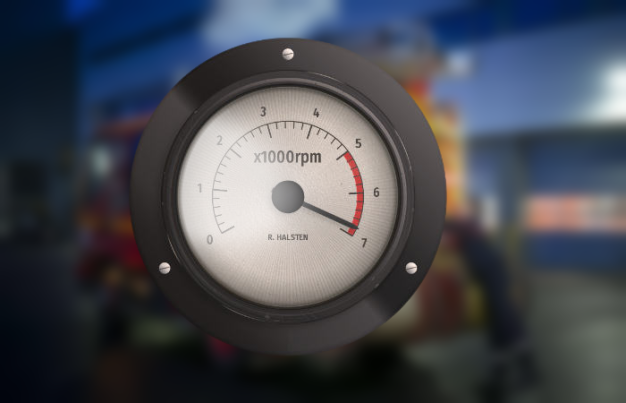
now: 6800
